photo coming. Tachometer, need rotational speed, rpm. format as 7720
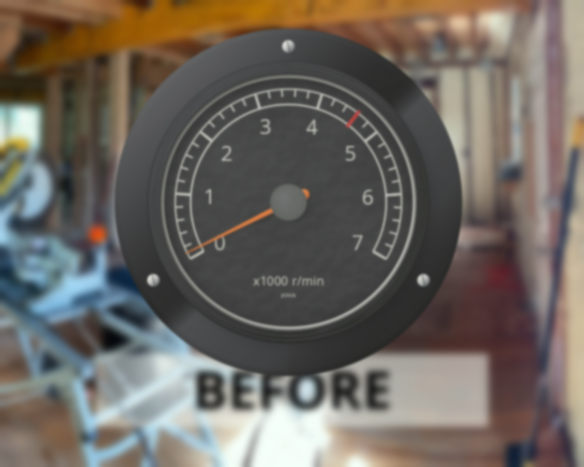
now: 100
